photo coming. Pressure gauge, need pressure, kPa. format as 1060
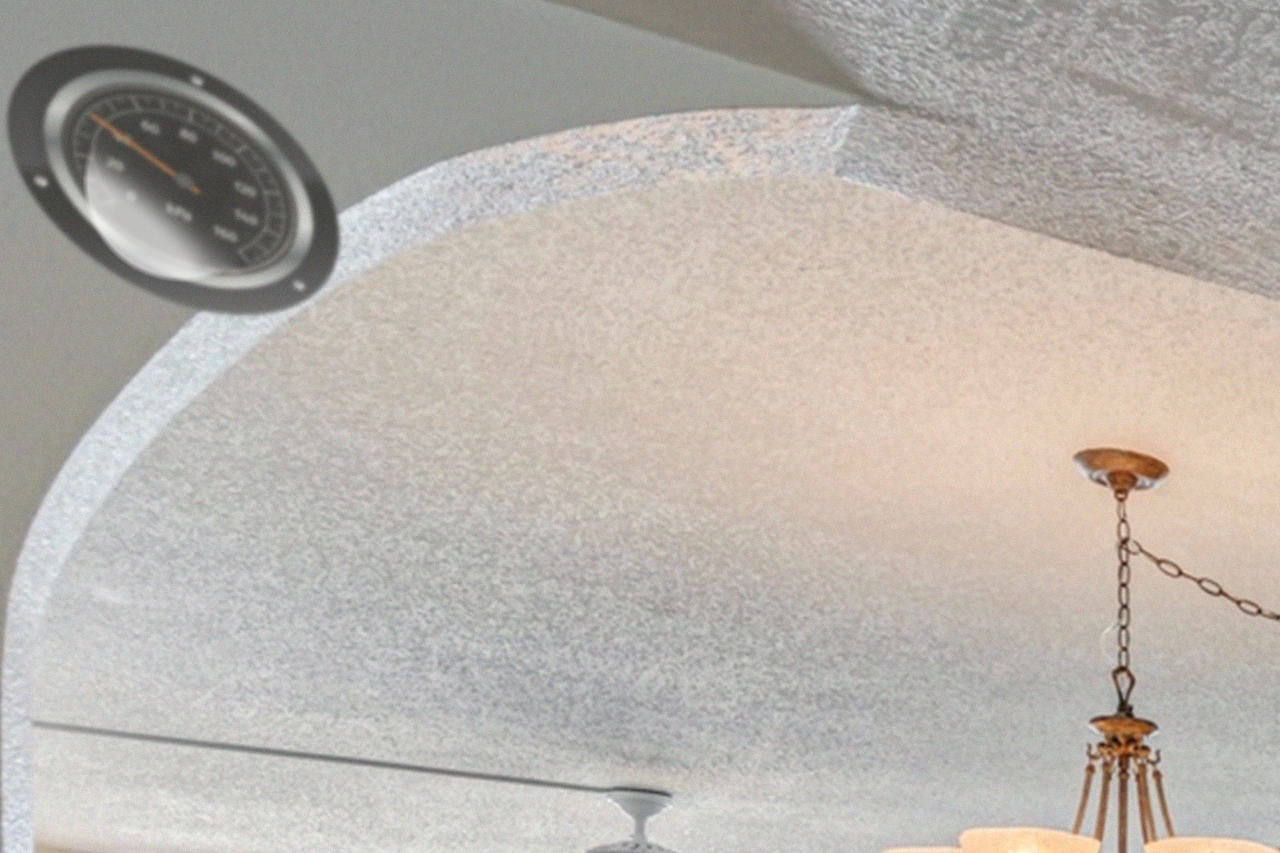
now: 40
